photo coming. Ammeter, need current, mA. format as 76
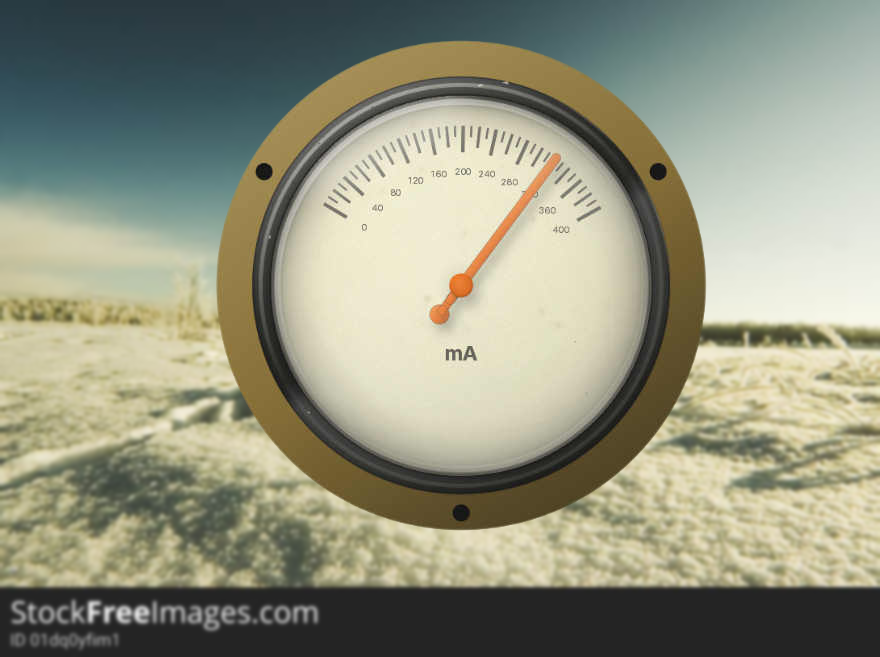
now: 320
